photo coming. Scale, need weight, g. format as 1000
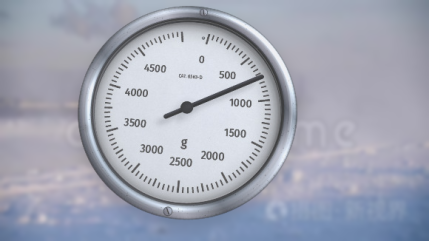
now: 750
